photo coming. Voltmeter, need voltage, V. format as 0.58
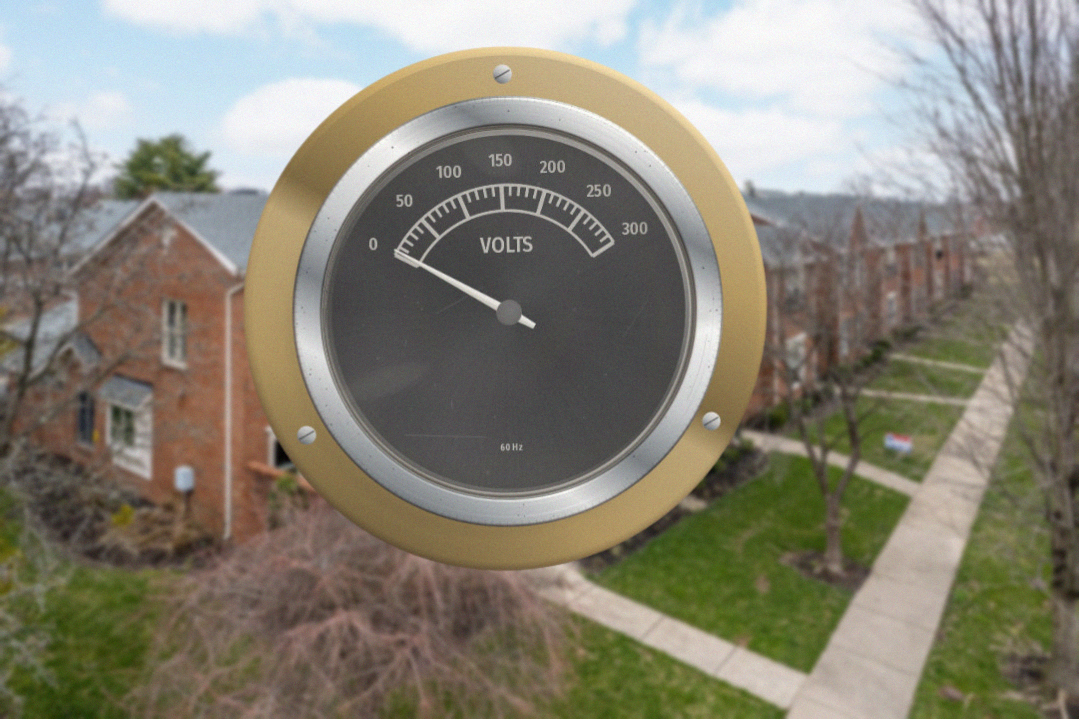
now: 5
